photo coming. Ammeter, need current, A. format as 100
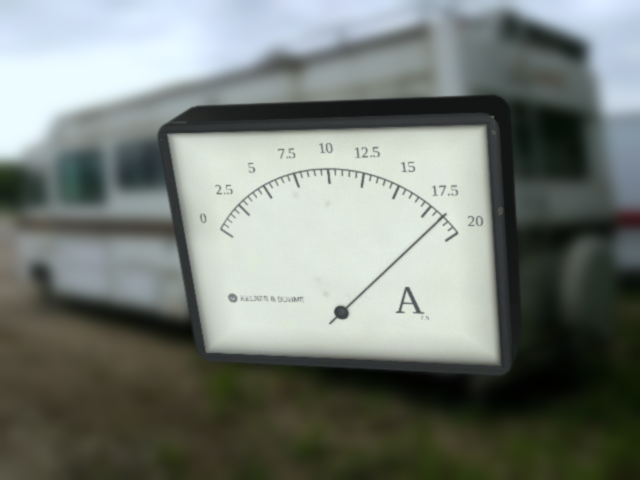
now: 18.5
